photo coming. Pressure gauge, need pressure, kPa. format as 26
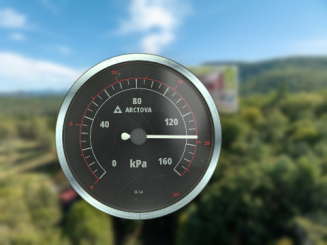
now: 135
